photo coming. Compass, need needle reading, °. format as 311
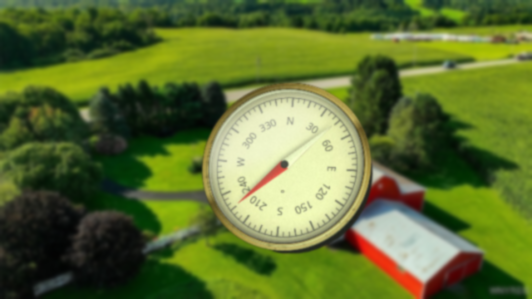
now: 225
